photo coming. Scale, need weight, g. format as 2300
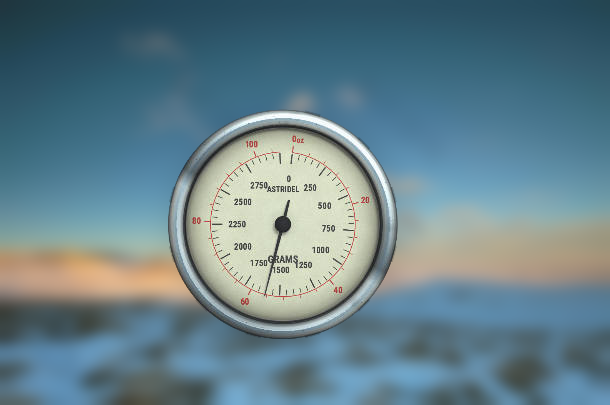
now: 1600
